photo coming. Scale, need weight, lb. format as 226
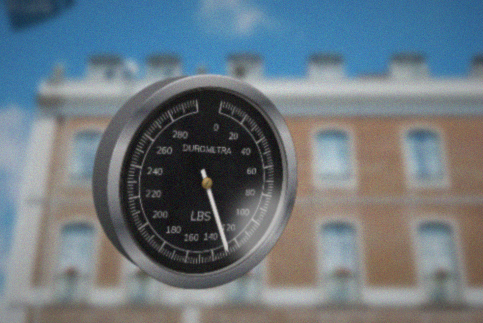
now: 130
